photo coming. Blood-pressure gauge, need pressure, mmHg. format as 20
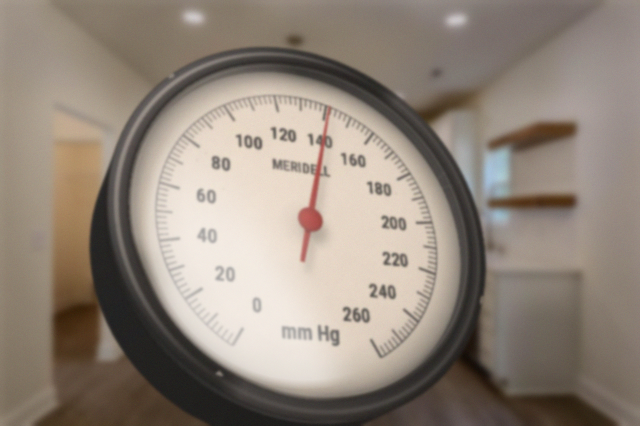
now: 140
